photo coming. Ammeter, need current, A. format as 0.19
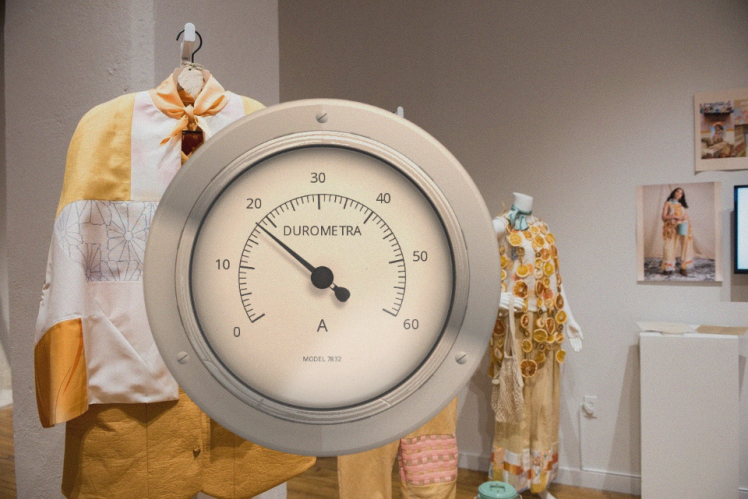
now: 18
